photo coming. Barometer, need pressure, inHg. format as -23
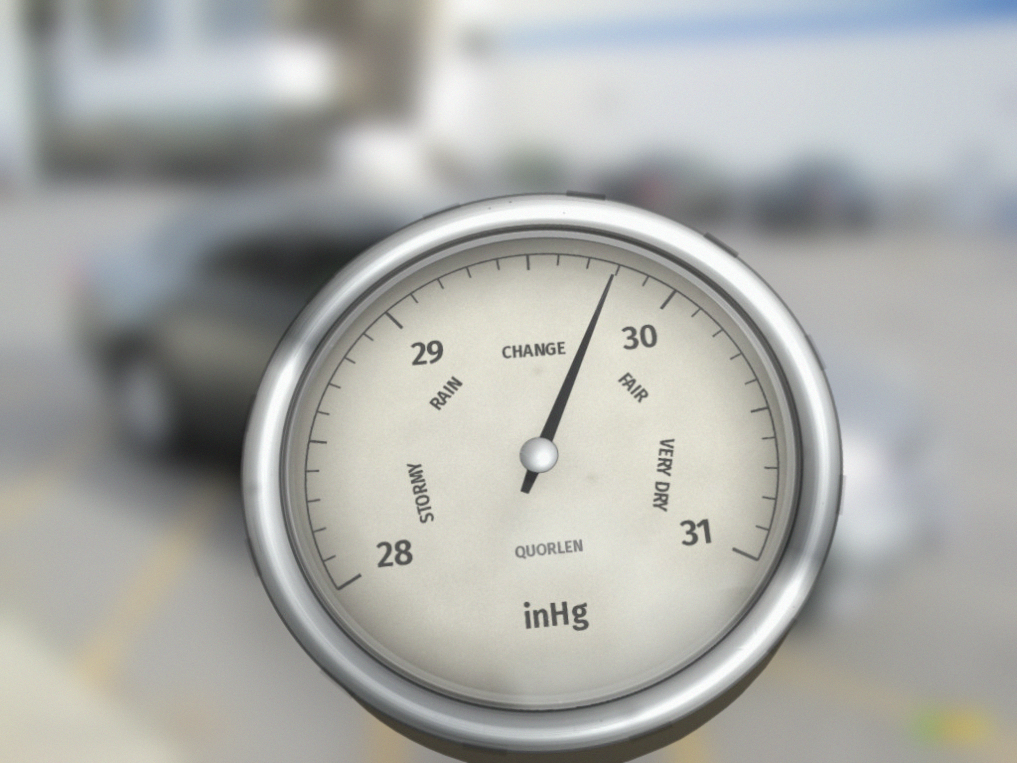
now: 29.8
